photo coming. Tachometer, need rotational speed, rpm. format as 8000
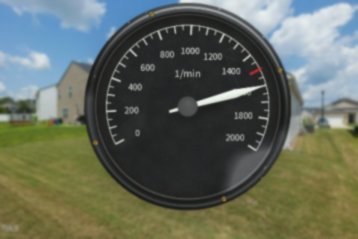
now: 1600
